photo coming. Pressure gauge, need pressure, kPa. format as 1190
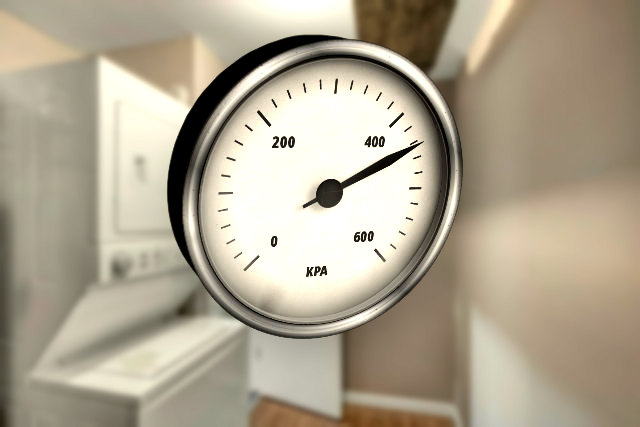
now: 440
